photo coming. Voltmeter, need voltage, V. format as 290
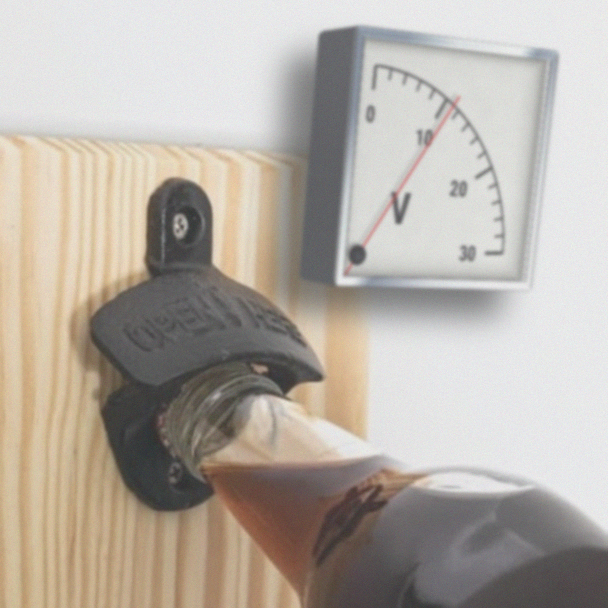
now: 11
